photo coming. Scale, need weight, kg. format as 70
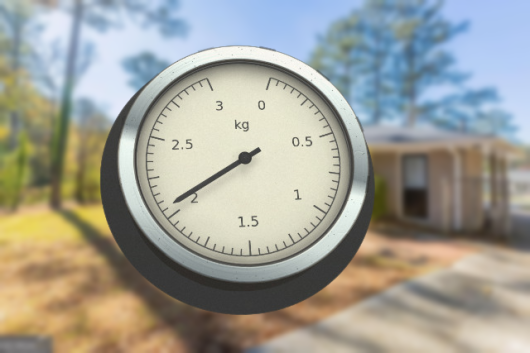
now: 2.05
